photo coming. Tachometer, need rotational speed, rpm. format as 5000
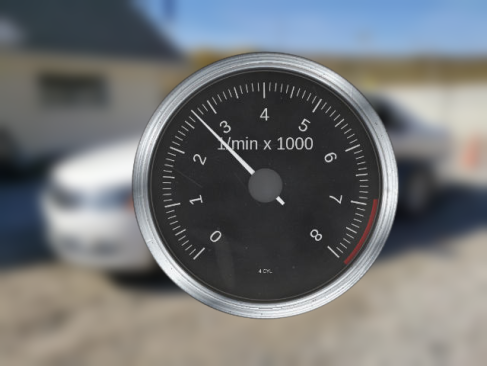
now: 2700
